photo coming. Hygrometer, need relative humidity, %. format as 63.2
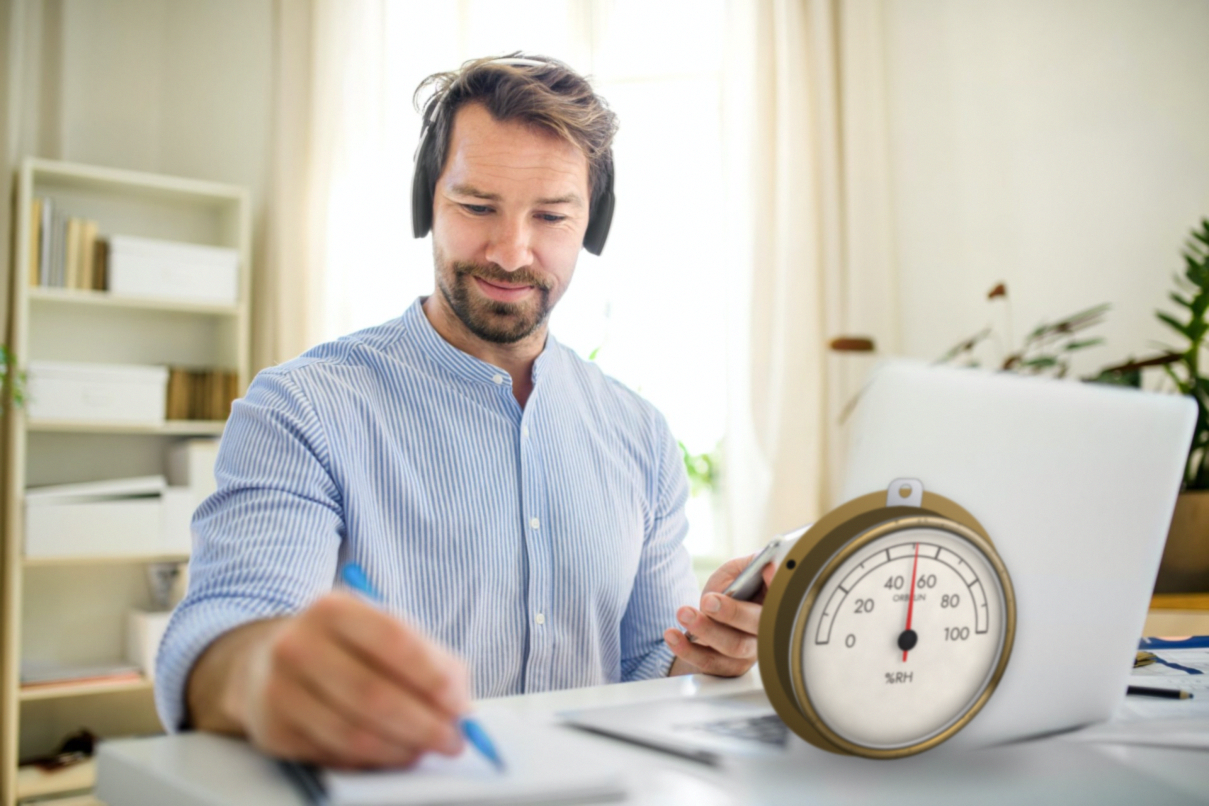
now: 50
